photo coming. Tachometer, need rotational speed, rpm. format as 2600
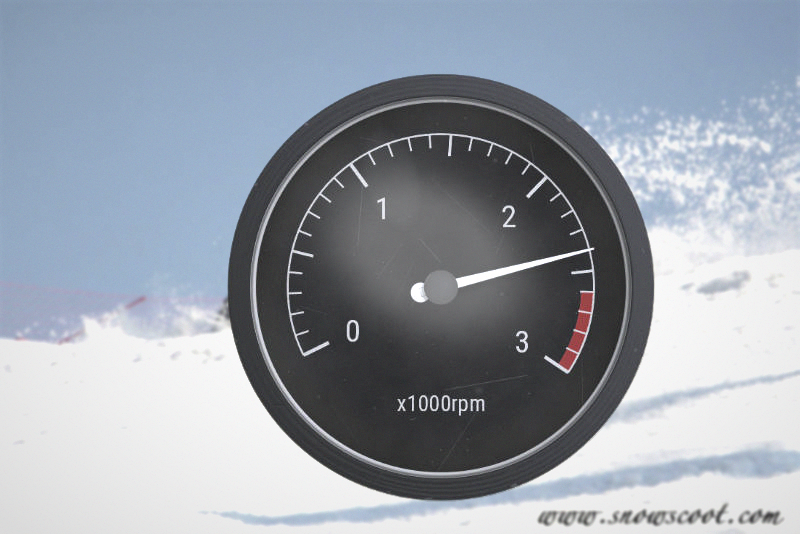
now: 2400
